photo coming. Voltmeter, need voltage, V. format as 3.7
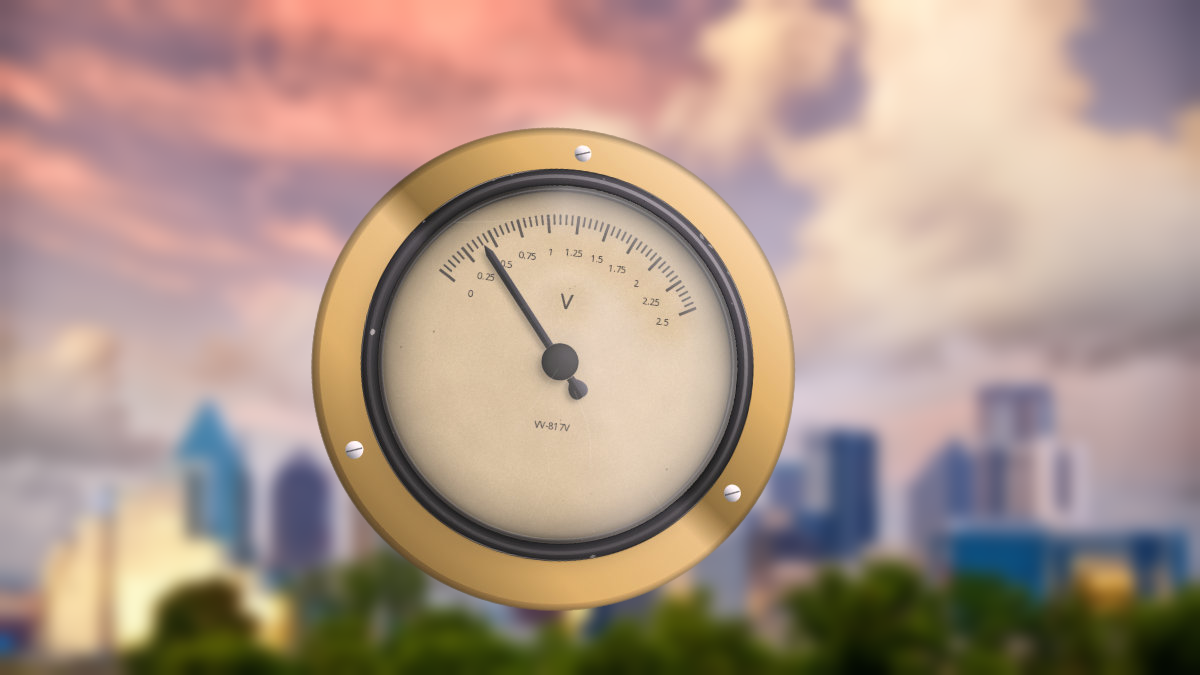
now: 0.4
